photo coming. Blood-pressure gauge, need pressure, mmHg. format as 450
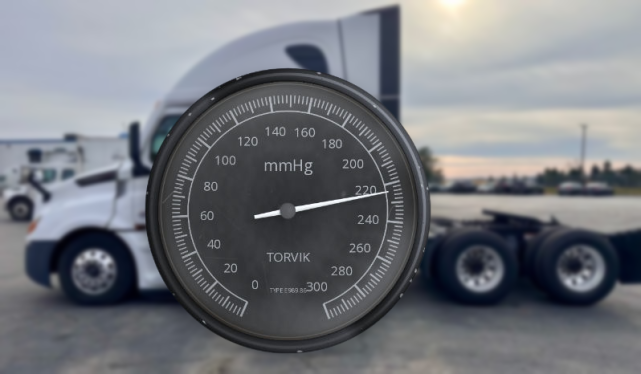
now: 224
